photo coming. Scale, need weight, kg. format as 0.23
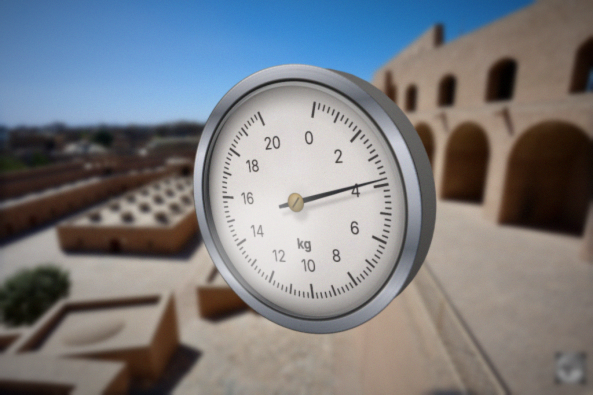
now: 3.8
